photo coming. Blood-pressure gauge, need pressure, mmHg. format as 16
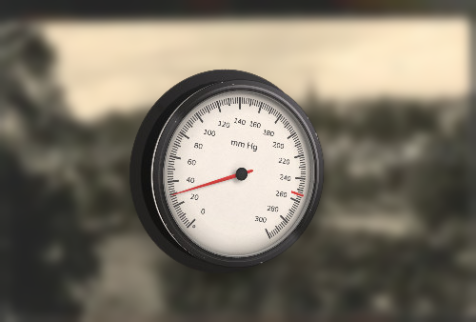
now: 30
